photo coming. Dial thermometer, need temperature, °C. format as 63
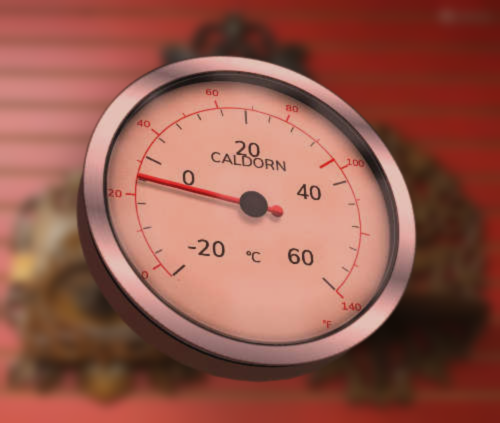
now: -4
